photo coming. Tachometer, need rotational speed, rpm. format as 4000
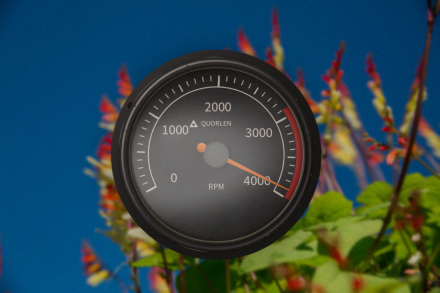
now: 3900
